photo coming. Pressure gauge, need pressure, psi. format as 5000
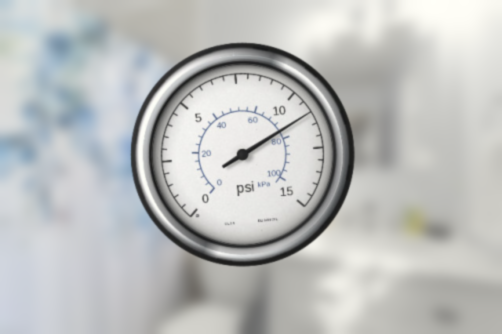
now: 11
